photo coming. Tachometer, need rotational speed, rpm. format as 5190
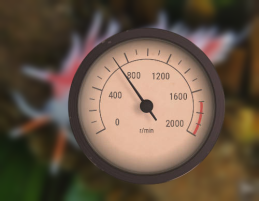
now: 700
